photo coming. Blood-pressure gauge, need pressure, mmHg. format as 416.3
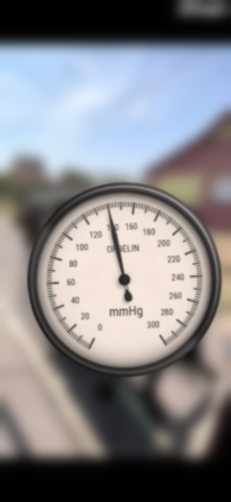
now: 140
